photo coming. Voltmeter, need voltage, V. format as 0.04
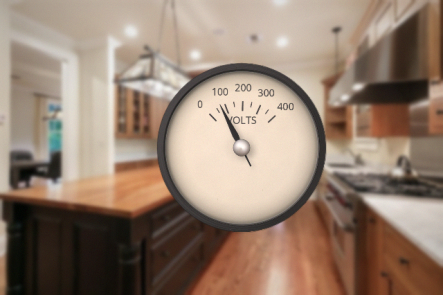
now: 75
